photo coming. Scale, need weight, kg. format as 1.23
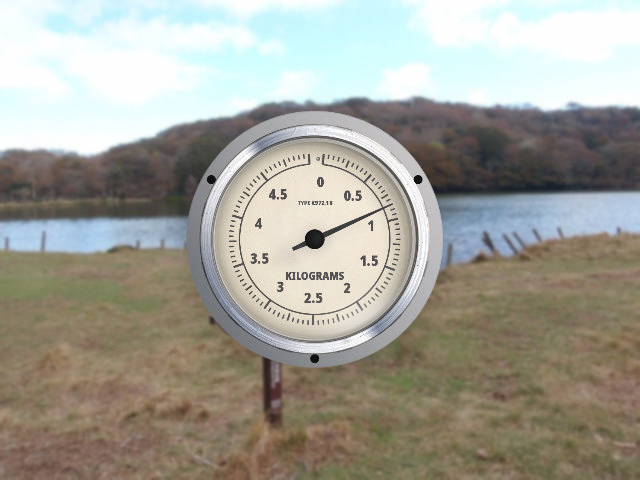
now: 0.85
